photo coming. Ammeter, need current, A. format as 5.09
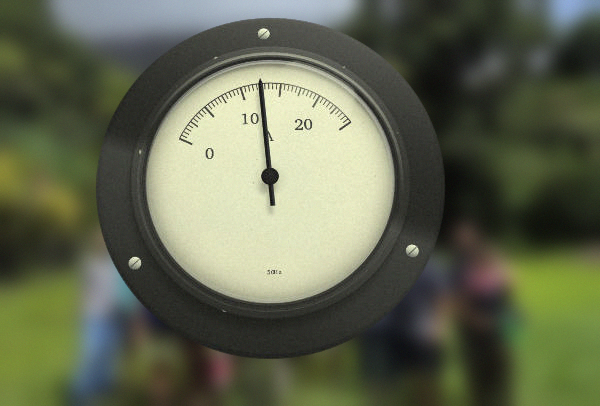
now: 12.5
